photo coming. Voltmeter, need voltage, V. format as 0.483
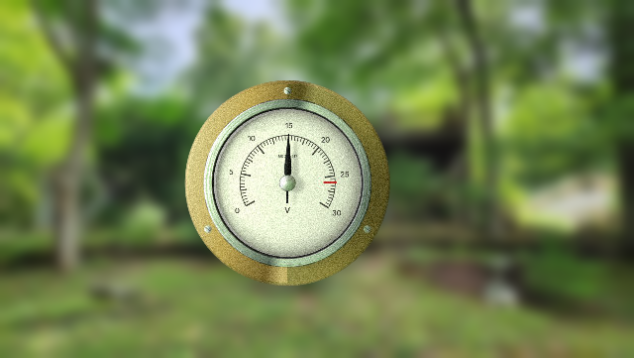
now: 15
